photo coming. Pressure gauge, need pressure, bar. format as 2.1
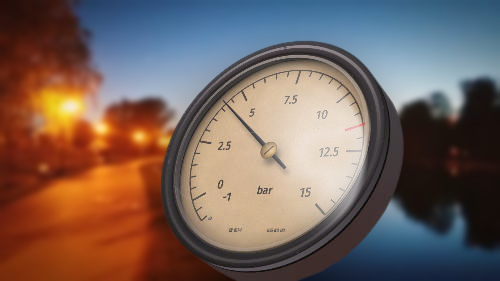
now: 4.25
